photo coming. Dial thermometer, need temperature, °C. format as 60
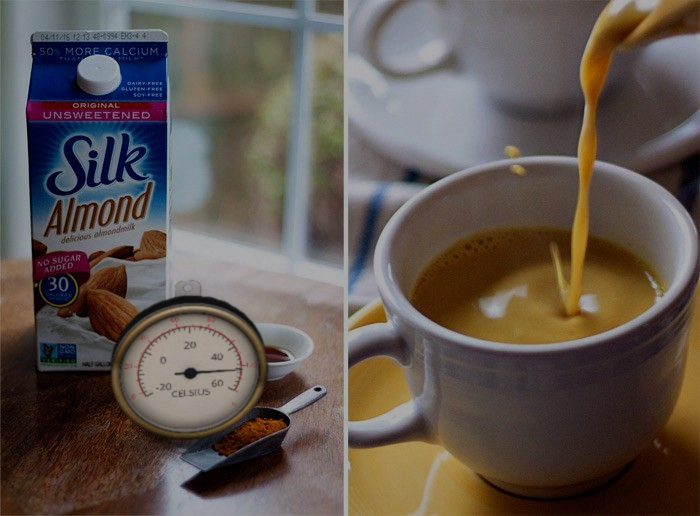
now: 50
